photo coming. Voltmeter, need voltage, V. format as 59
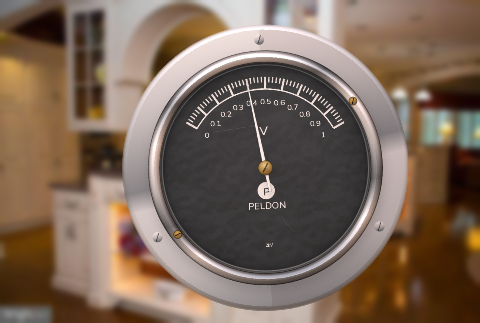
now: 0.4
